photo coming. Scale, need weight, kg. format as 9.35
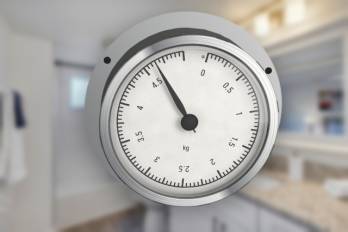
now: 4.65
